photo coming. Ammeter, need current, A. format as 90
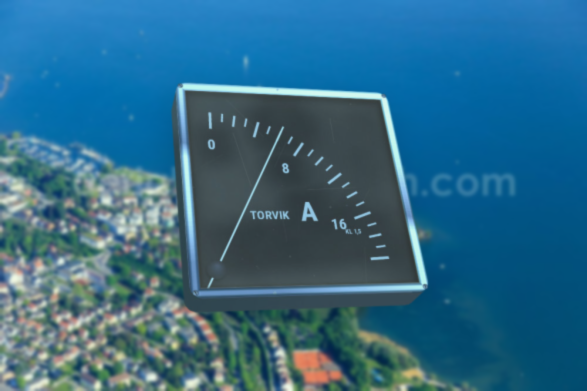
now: 6
